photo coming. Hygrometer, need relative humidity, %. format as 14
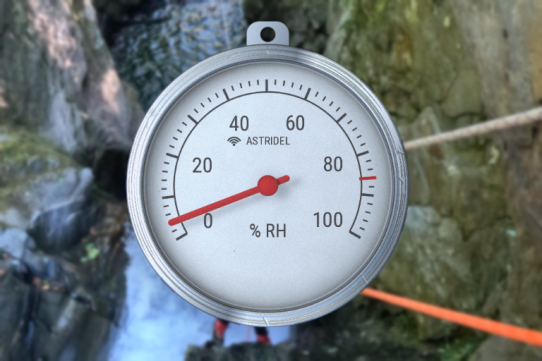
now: 4
